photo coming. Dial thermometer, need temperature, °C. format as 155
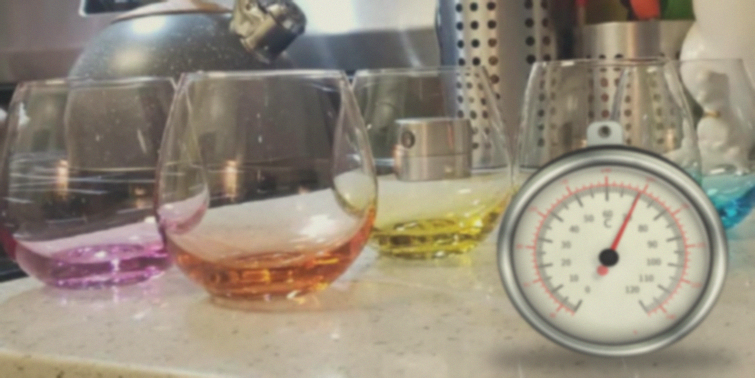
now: 70
